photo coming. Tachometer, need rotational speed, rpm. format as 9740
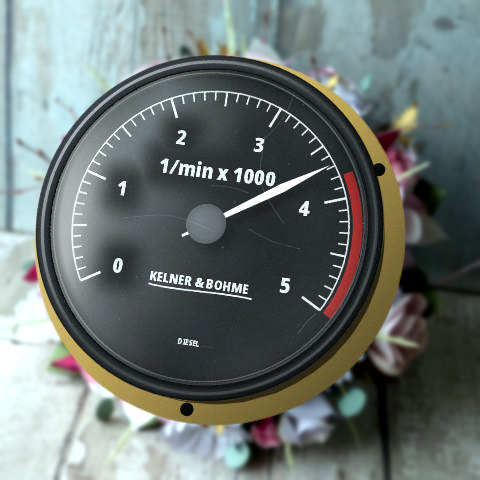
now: 3700
